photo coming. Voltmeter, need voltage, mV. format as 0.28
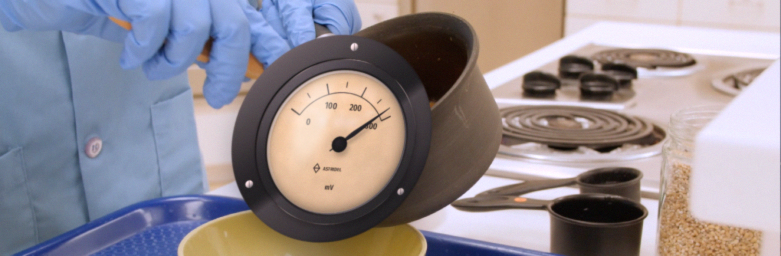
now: 275
